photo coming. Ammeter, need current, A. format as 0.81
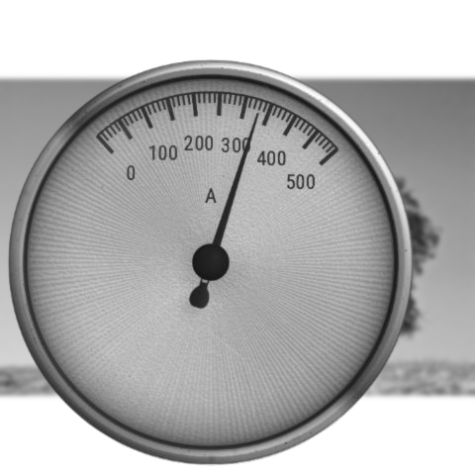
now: 330
